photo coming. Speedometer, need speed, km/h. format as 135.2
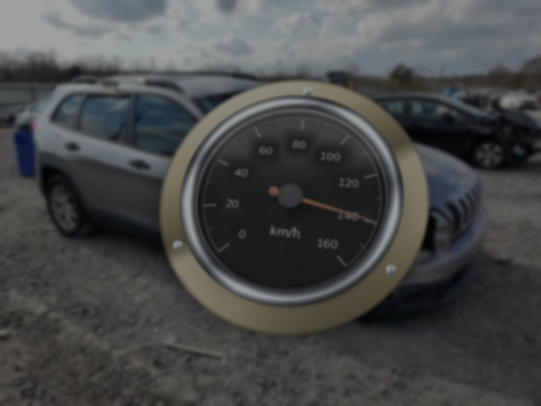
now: 140
